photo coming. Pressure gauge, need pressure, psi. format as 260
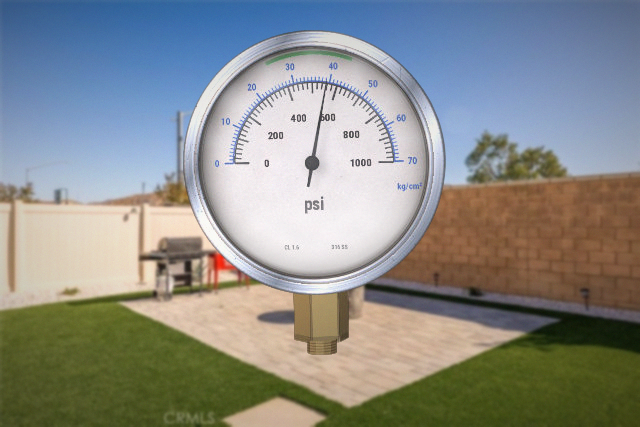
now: 560
